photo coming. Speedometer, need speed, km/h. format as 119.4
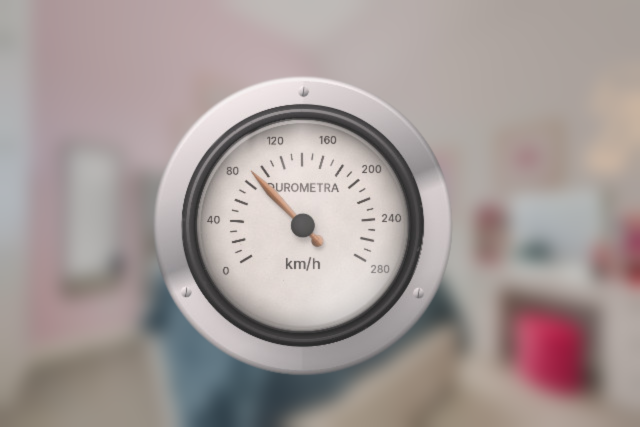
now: 90
